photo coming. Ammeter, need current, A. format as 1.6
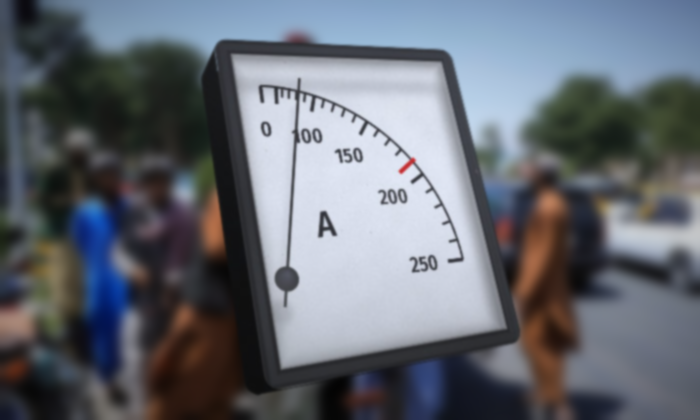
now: 80
